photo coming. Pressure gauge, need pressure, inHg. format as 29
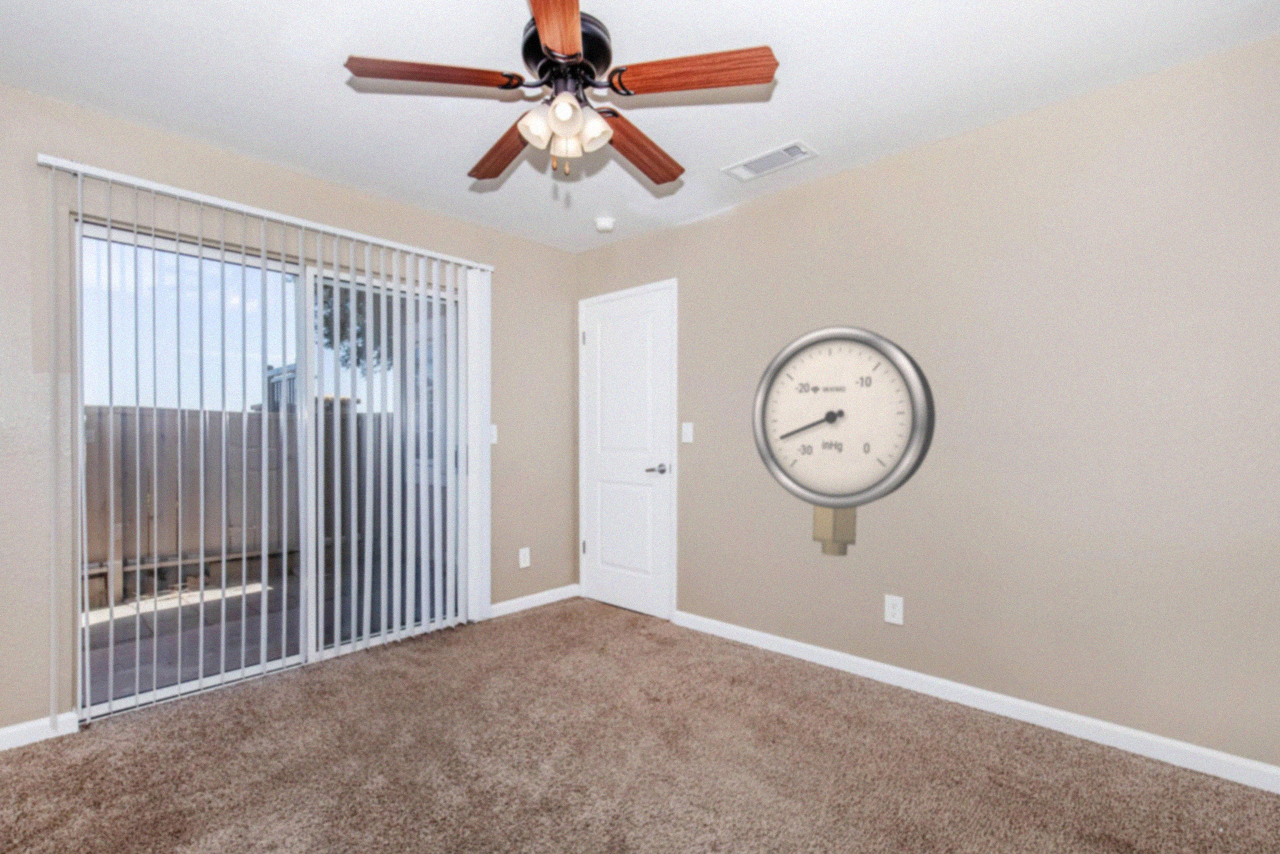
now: -27
